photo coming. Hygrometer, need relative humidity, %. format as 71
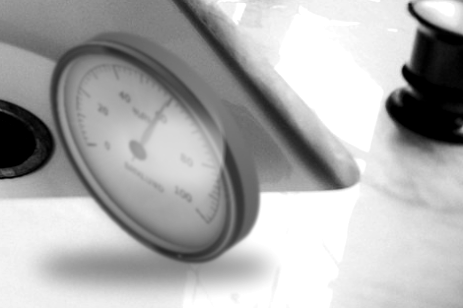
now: 60
